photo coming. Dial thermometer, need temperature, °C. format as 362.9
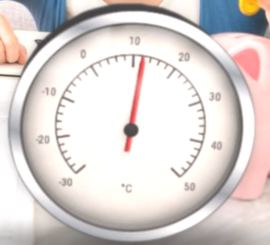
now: 12
